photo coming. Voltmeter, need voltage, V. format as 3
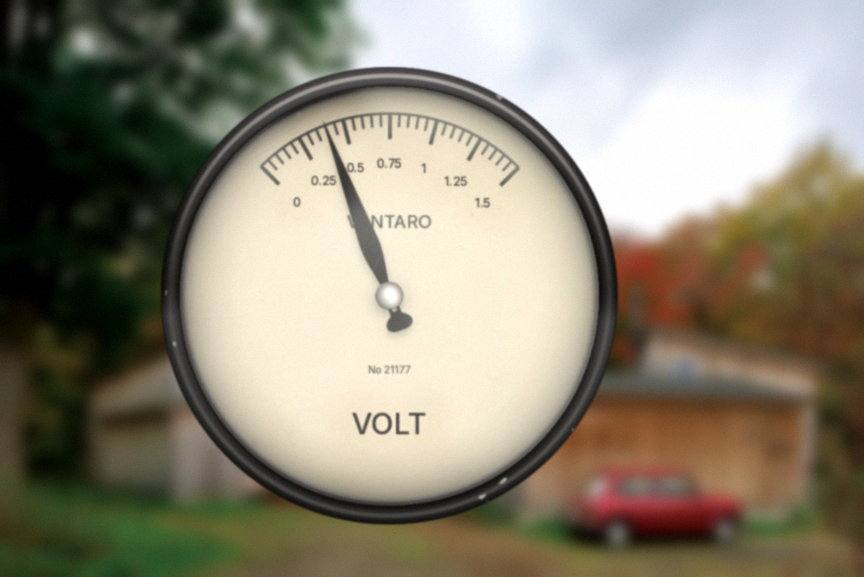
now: 0.4
